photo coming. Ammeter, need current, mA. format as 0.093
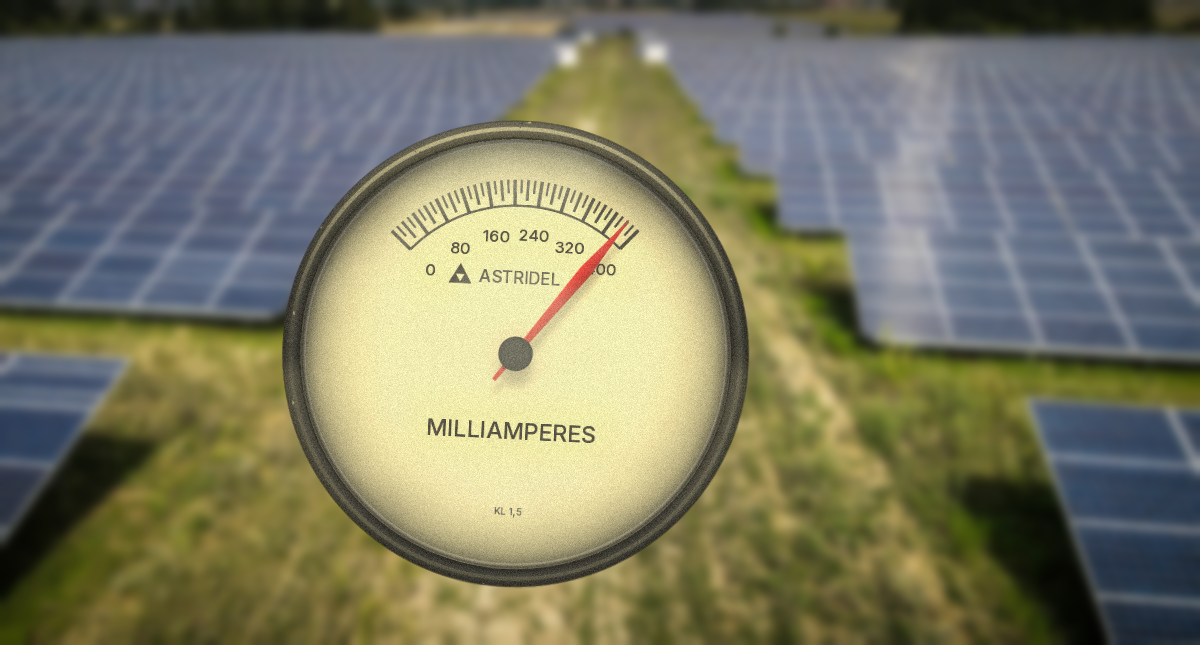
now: 380
